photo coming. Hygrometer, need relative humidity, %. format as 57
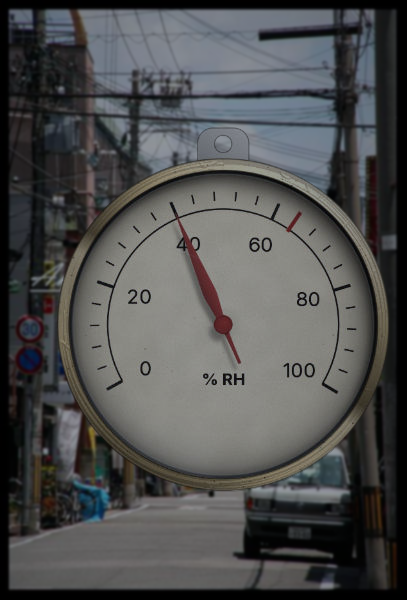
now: 40
